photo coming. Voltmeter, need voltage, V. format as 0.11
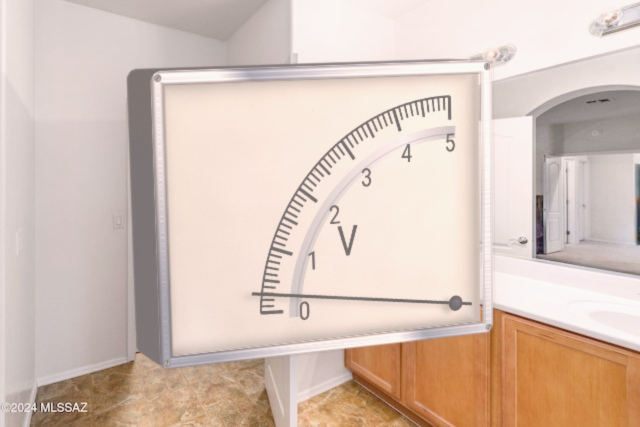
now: 0.3
